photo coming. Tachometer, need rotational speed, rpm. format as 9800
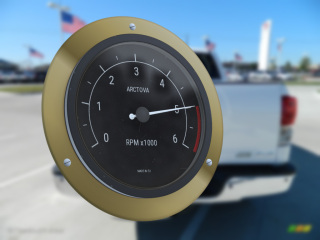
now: 5000
